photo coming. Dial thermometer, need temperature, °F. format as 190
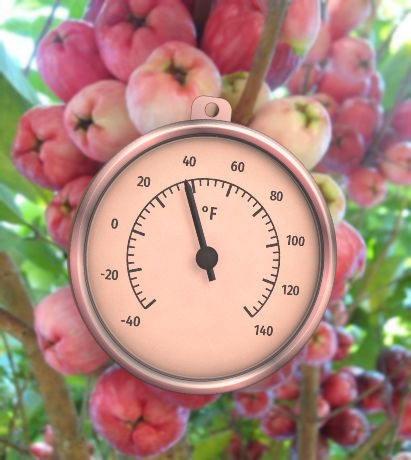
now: 36
